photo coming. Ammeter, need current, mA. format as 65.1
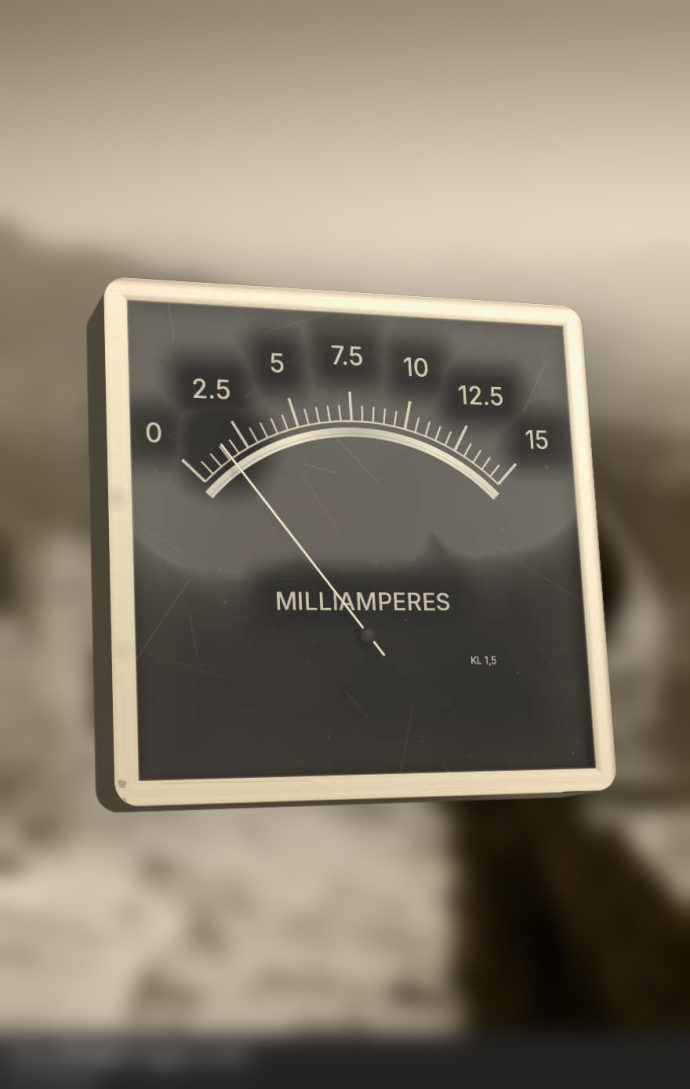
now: 1.5
